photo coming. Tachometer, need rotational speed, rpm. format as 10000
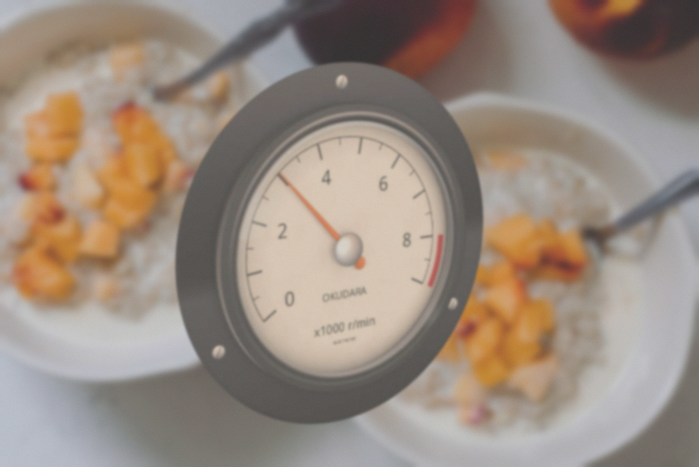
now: 3000
